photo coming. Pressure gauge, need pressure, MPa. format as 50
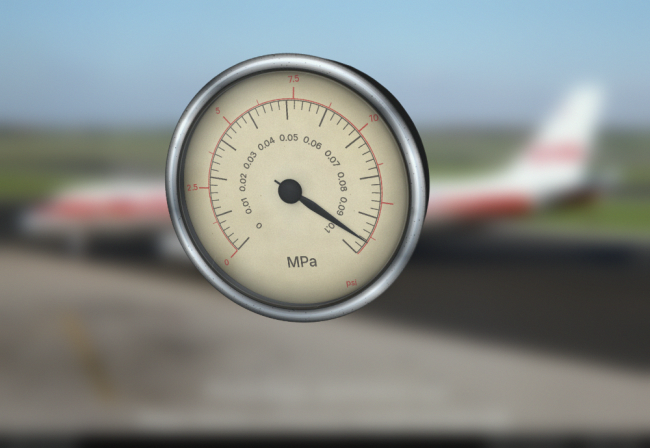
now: 0.096
